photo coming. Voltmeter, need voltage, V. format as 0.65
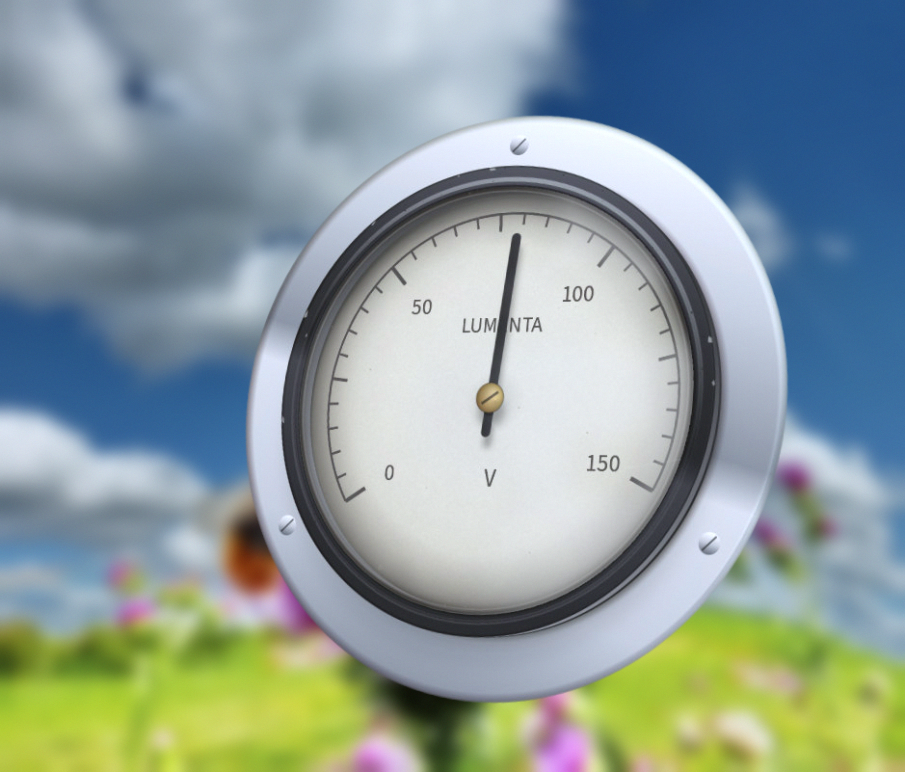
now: 80
